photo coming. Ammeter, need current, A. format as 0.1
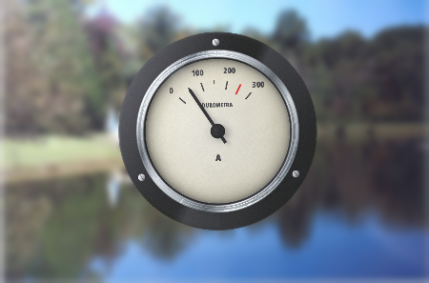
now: 50
